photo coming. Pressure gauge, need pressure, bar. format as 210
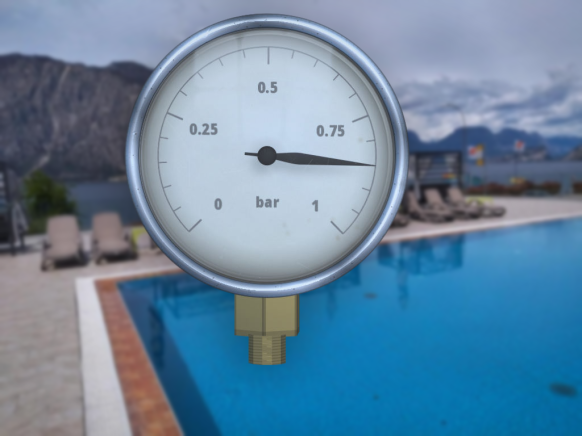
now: 0.85
